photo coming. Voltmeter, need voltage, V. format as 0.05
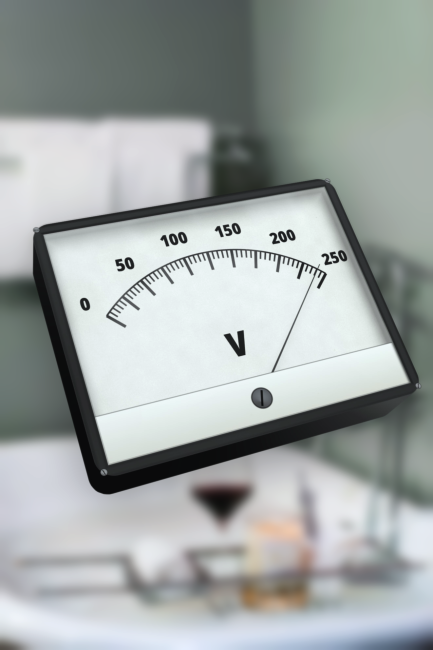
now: 240
